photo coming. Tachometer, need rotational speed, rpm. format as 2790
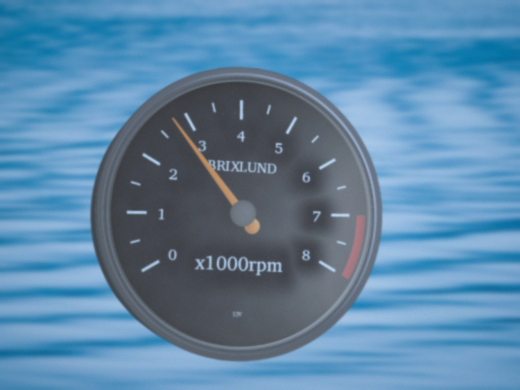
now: 2750
